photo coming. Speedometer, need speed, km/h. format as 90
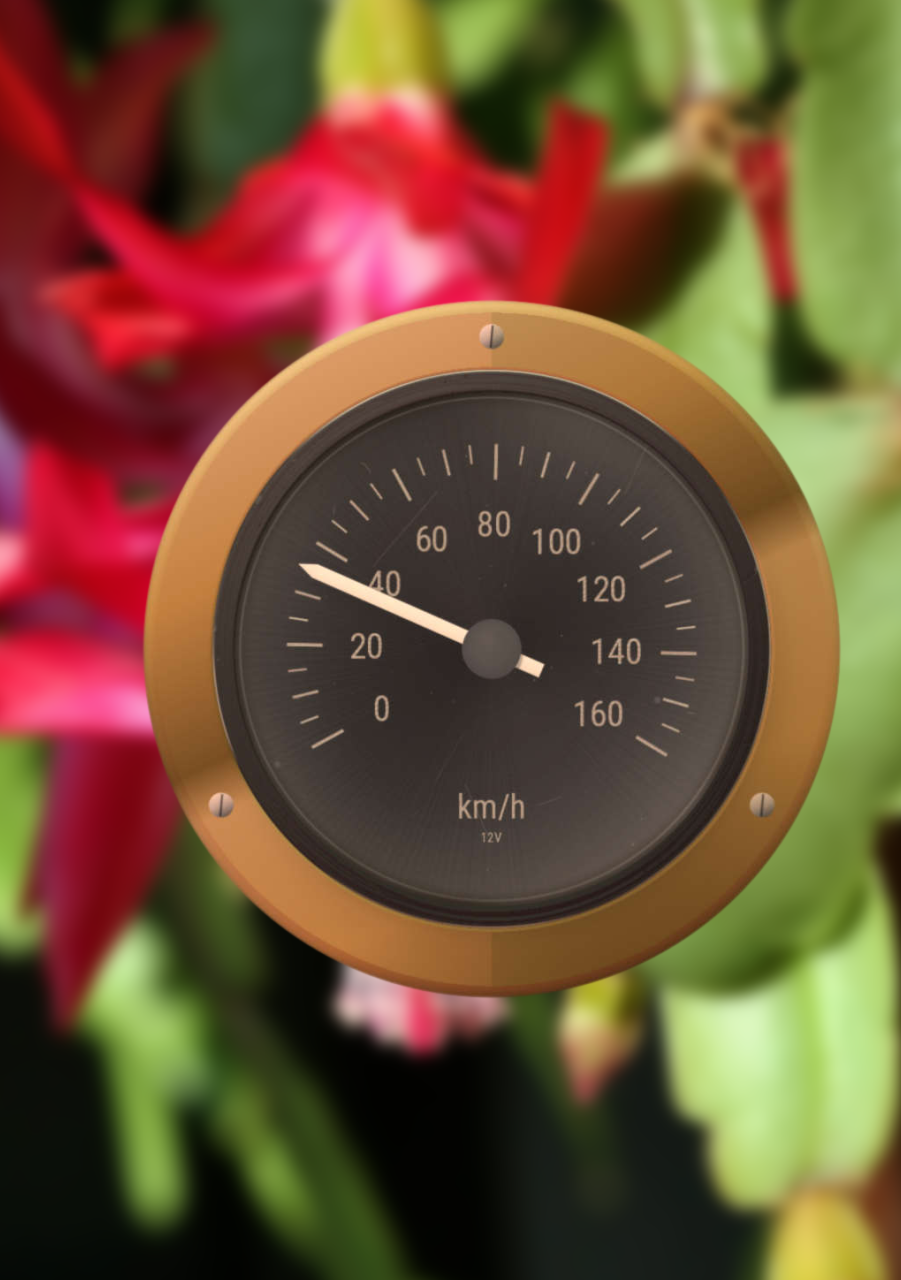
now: 35
